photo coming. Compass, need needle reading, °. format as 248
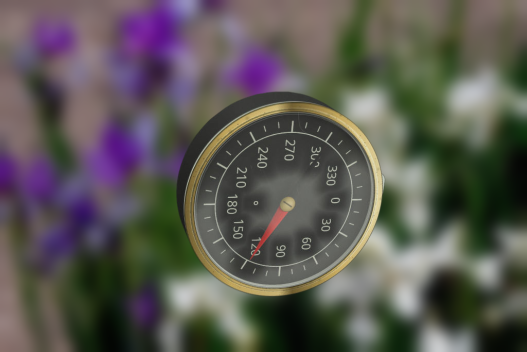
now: 120
